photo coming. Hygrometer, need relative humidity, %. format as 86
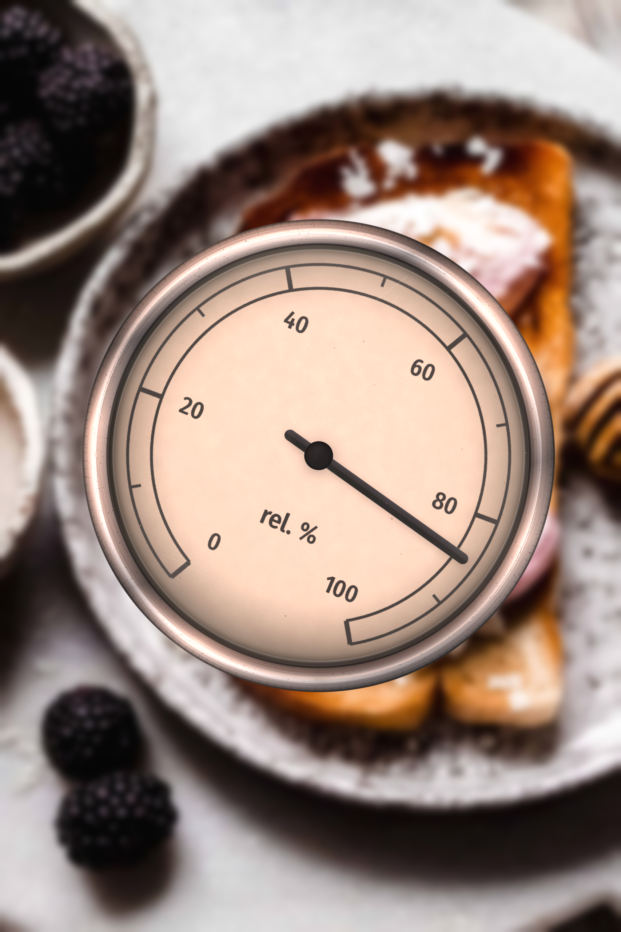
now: 85
